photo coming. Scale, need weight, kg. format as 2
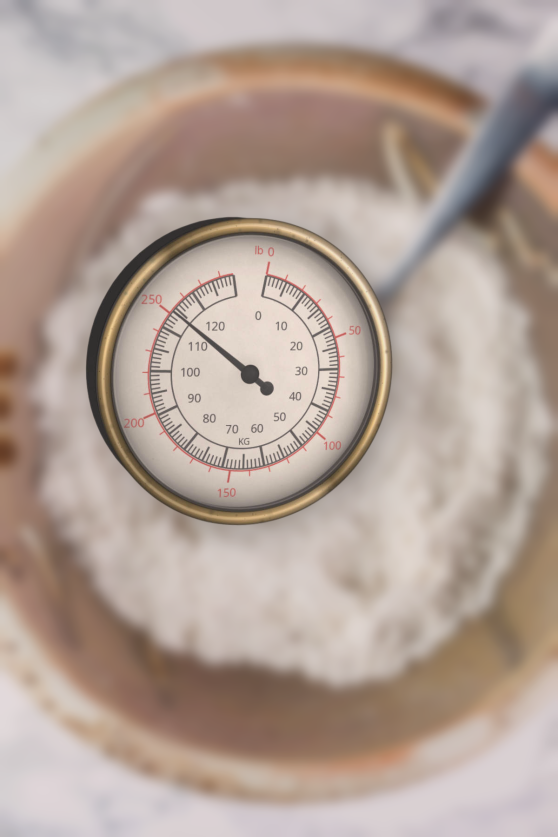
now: 114
